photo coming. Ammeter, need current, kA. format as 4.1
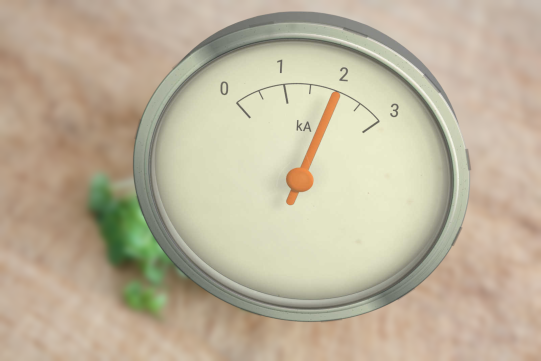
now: 2
